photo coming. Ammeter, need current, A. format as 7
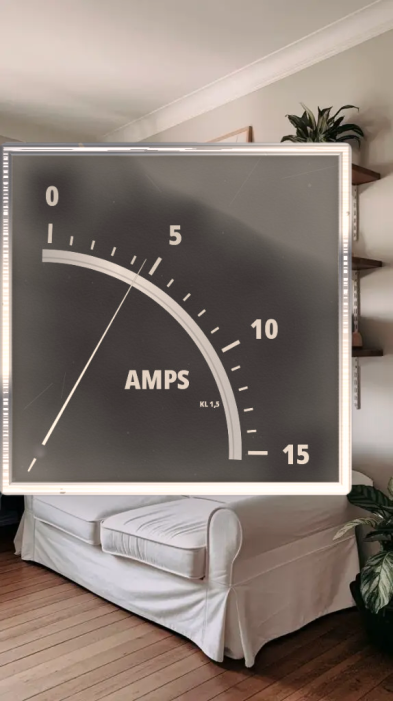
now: 4.5
